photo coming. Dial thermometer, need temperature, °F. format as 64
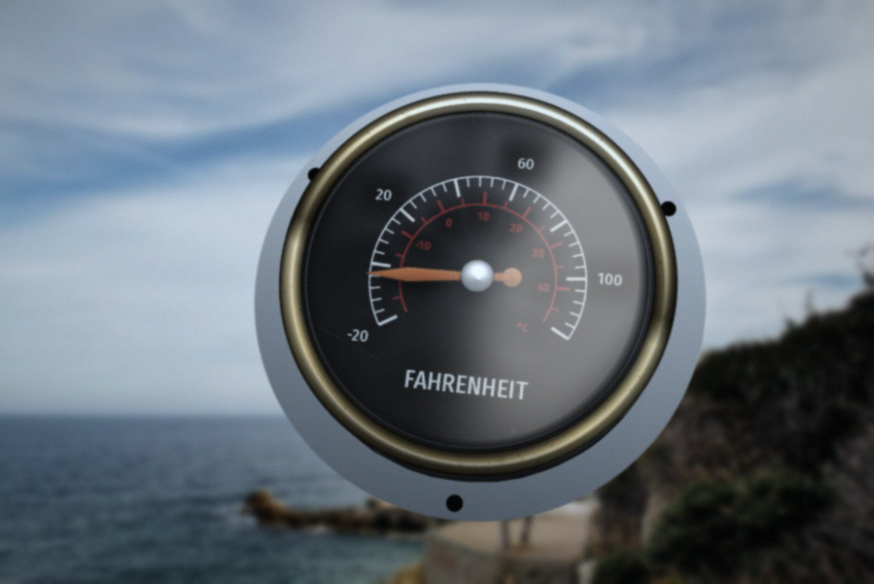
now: -4
